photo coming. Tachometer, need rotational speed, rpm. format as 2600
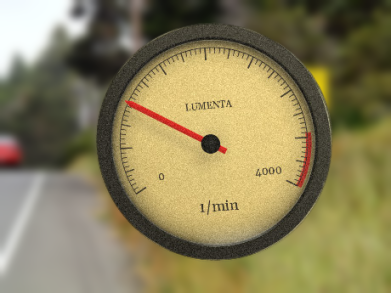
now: 1000
